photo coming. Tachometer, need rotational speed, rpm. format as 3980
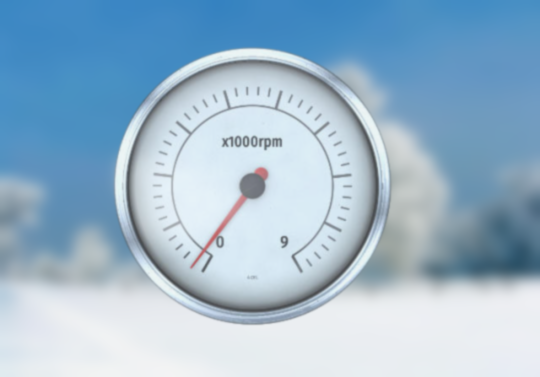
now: 200
